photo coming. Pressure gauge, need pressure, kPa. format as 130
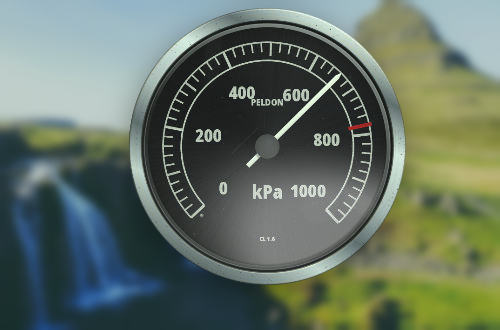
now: 660
